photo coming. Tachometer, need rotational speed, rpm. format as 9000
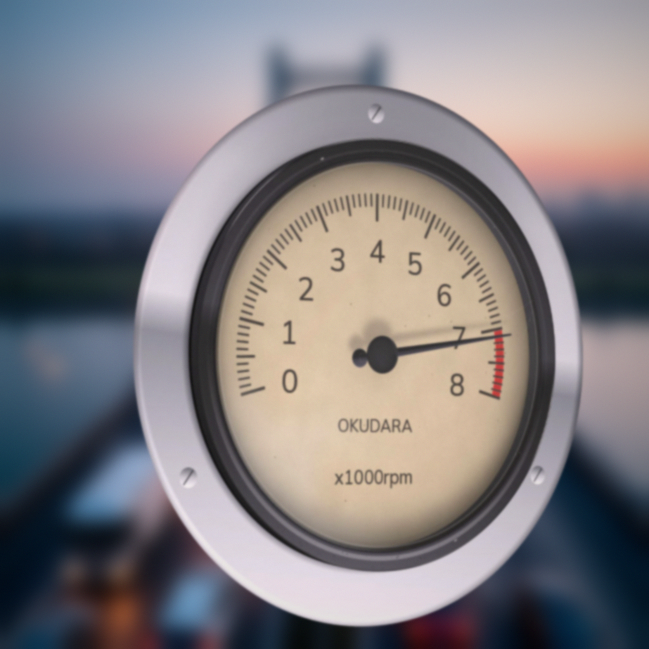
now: 7100
